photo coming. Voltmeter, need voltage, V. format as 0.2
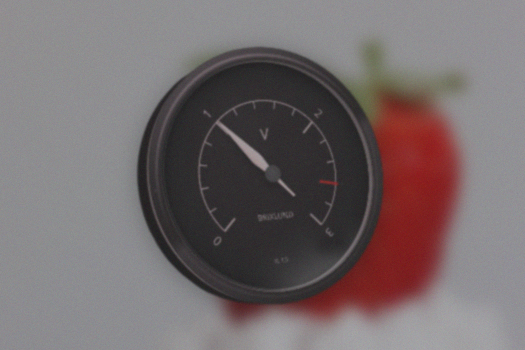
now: 1
